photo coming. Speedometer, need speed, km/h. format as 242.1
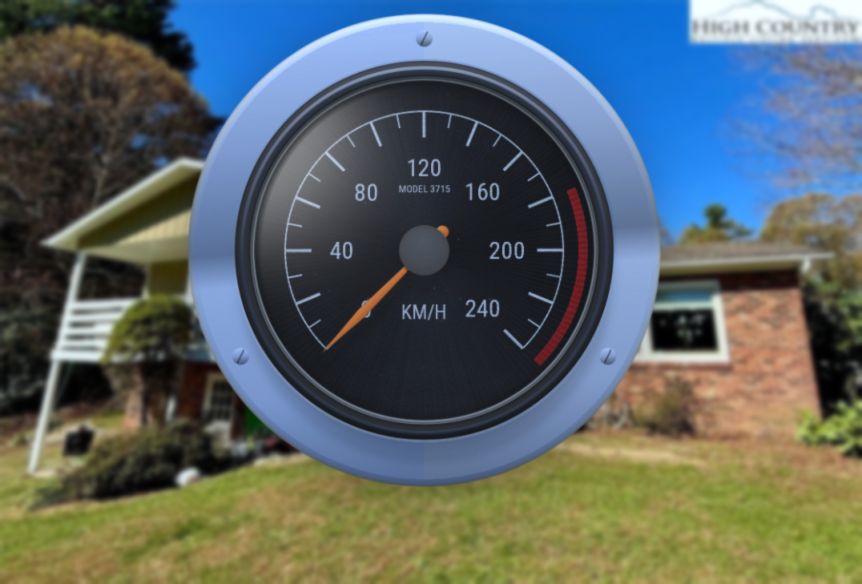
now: 0
